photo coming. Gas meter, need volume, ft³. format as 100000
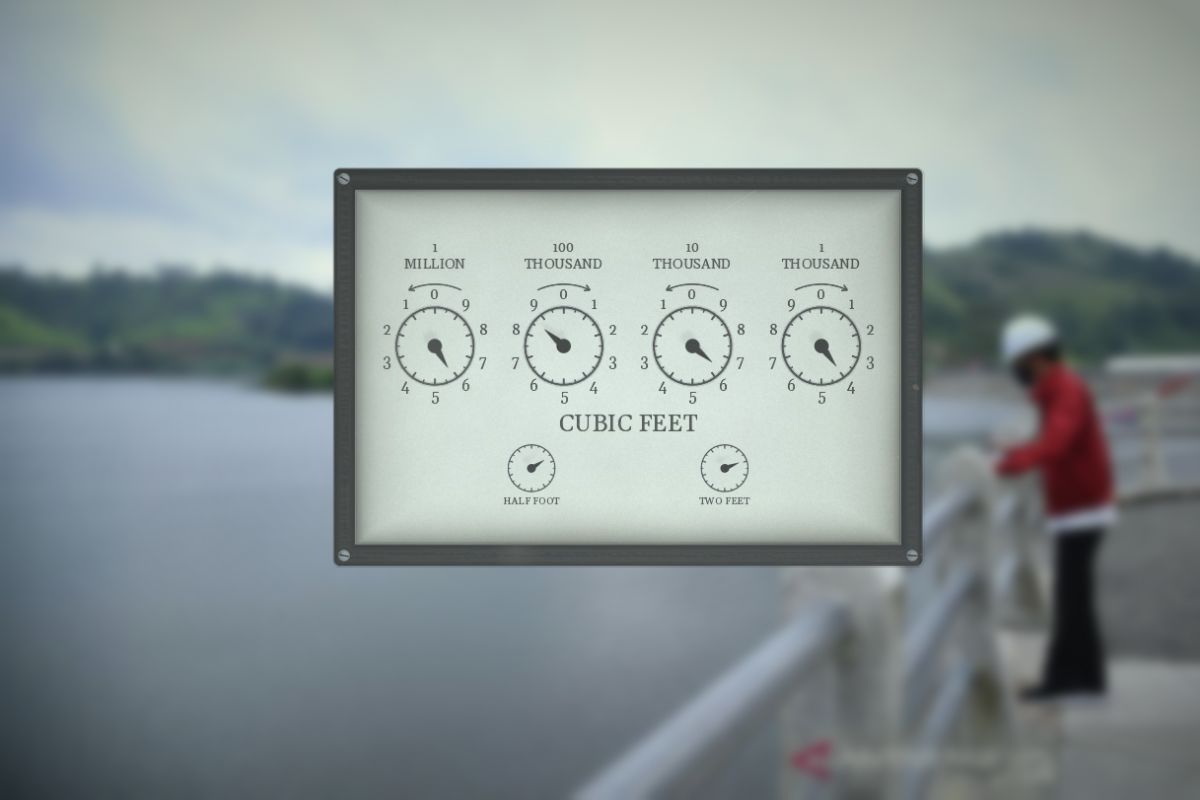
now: 586400
